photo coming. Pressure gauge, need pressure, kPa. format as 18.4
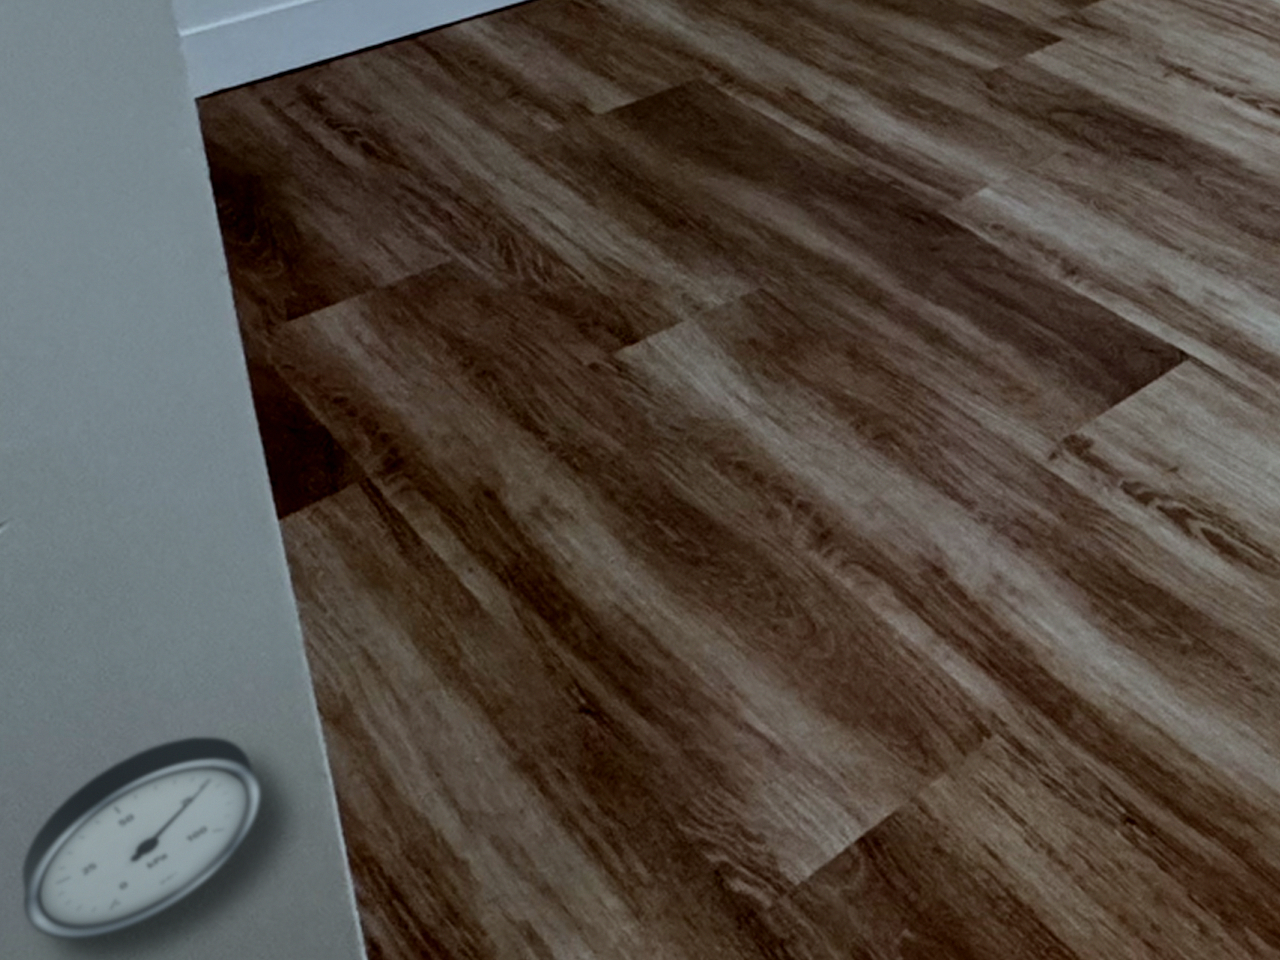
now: 75
